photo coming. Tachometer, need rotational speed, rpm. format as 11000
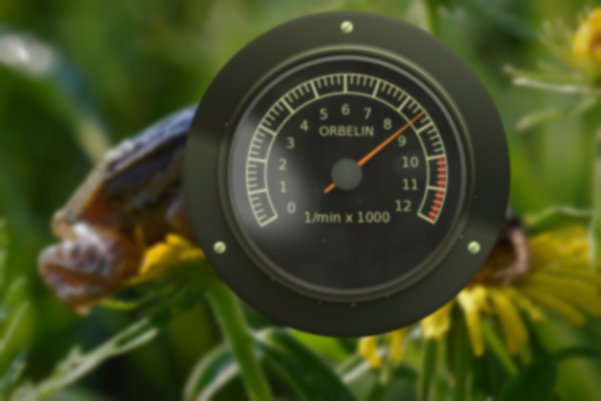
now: 8600
